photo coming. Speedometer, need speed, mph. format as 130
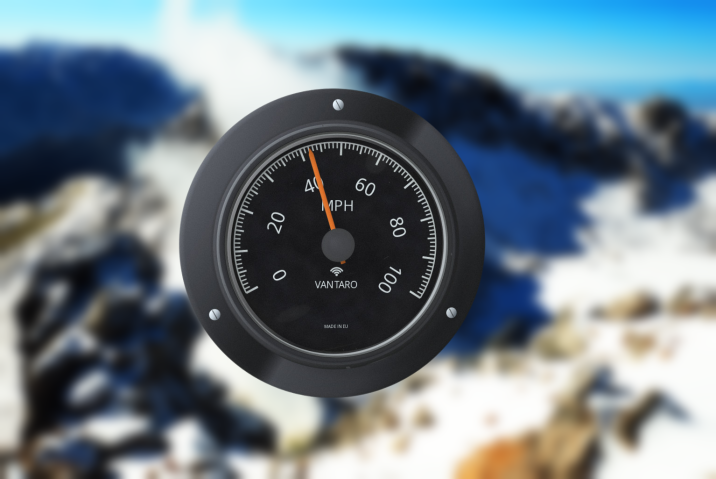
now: 42
